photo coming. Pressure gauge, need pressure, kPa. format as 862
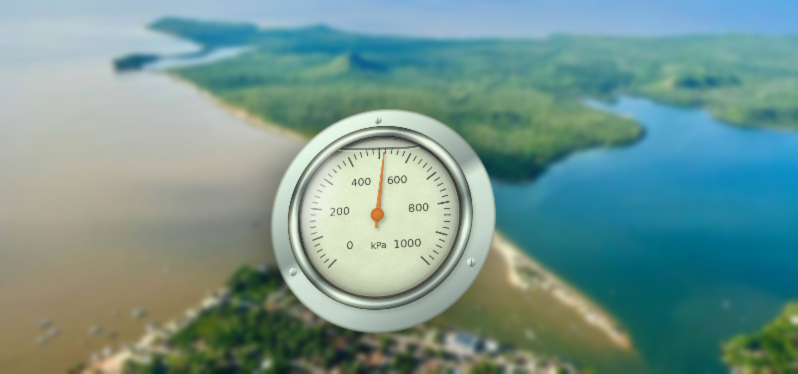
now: 520
